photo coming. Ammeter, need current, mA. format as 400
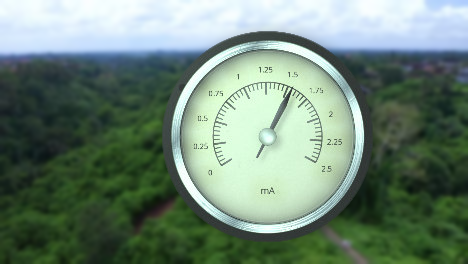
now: 1.55
